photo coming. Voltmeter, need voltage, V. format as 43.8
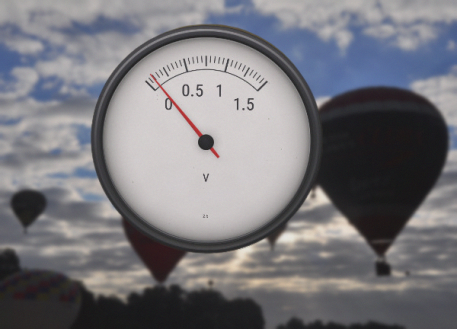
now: 0.1
